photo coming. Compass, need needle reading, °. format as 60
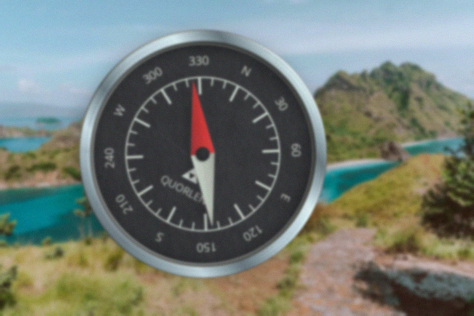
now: 325
